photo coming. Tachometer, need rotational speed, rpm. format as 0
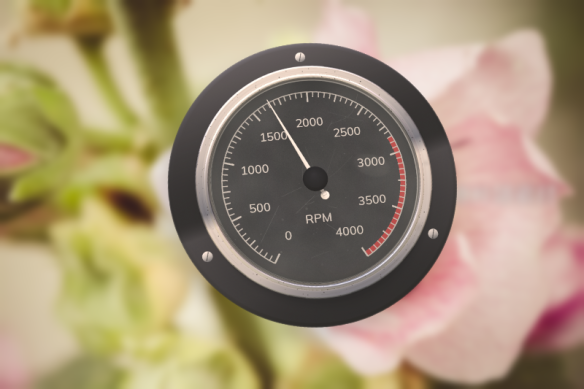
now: 1650
